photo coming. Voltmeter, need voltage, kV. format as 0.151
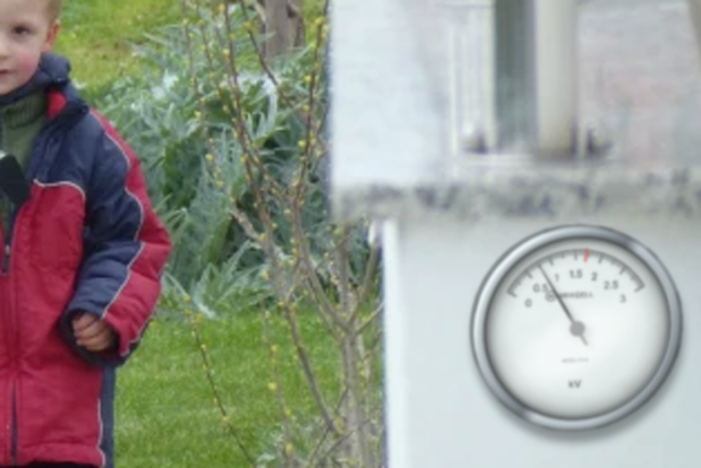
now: 0.75
